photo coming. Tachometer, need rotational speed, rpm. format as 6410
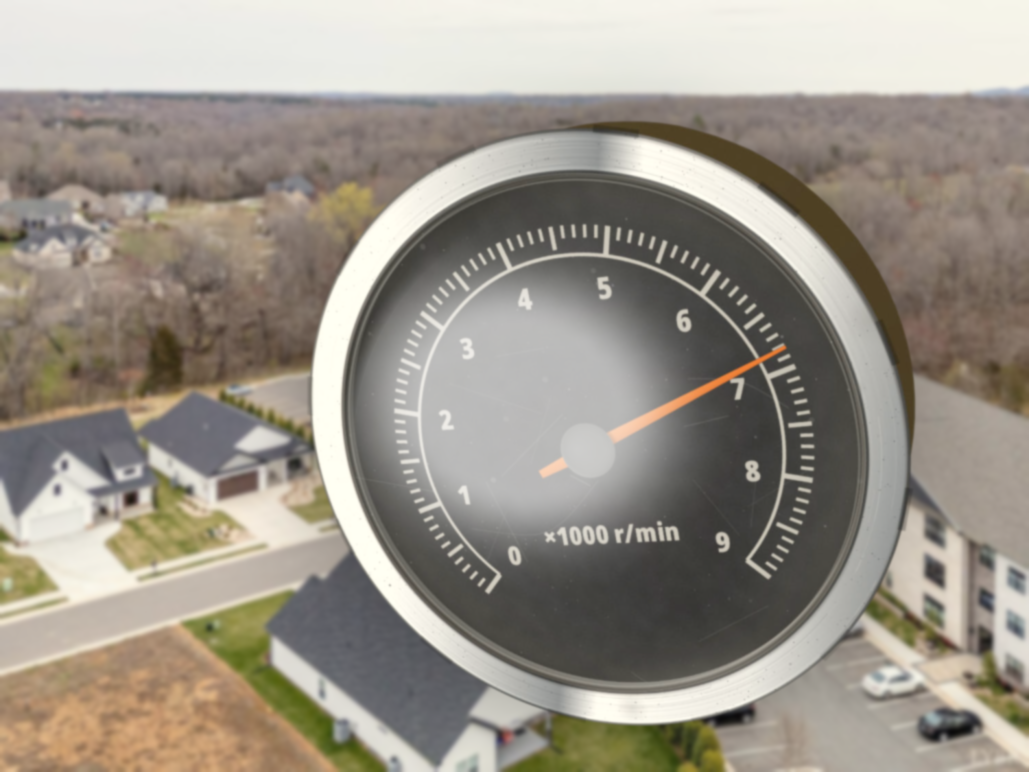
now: 6800
